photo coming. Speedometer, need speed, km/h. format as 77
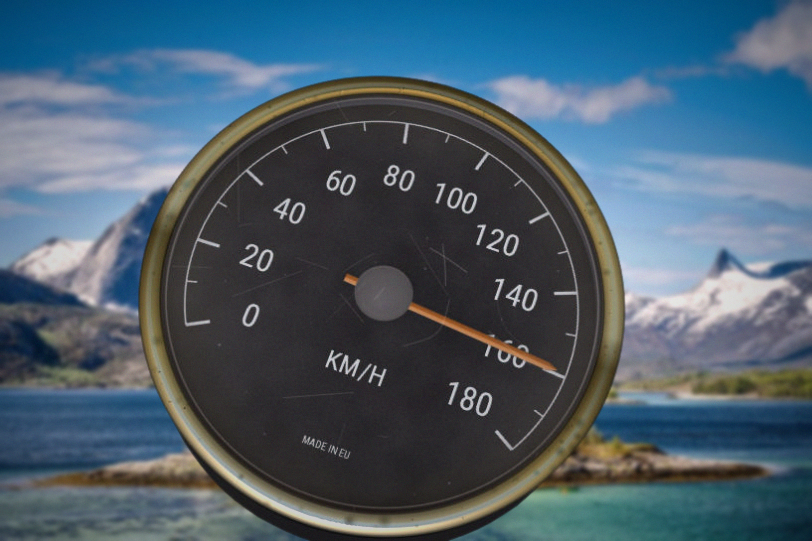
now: 160
